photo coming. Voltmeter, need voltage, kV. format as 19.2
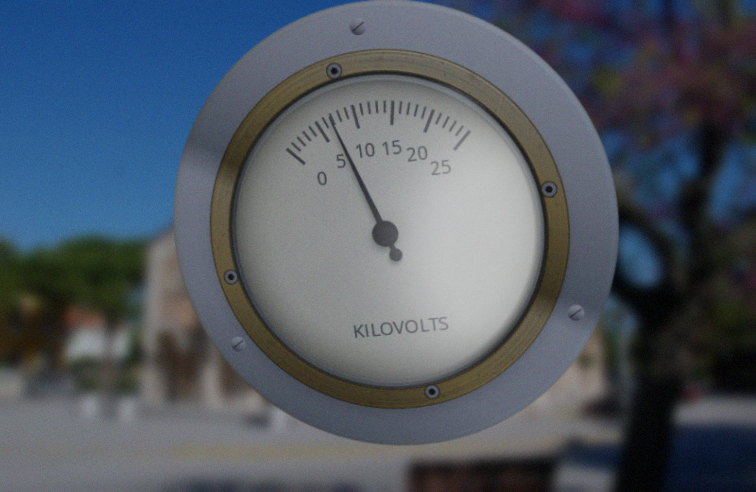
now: 7
